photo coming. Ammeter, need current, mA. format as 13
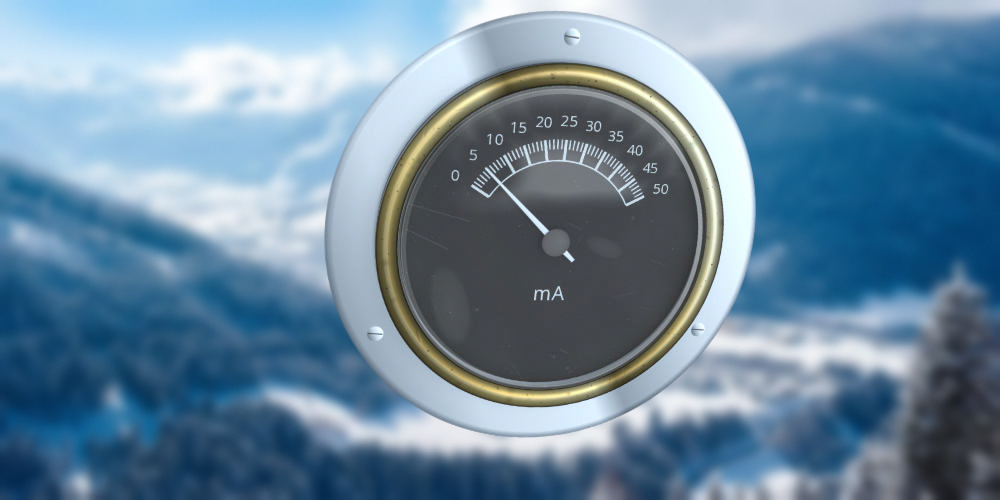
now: 5
